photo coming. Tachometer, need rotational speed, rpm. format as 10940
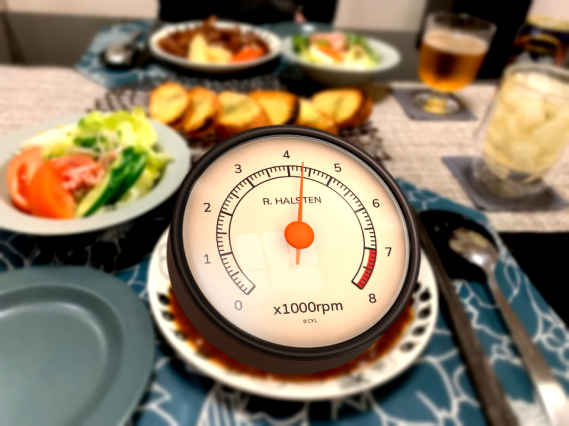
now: 4300
